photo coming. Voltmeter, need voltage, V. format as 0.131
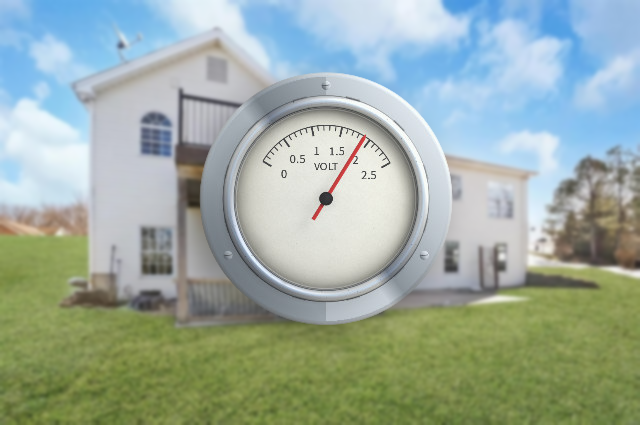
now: 1.9
